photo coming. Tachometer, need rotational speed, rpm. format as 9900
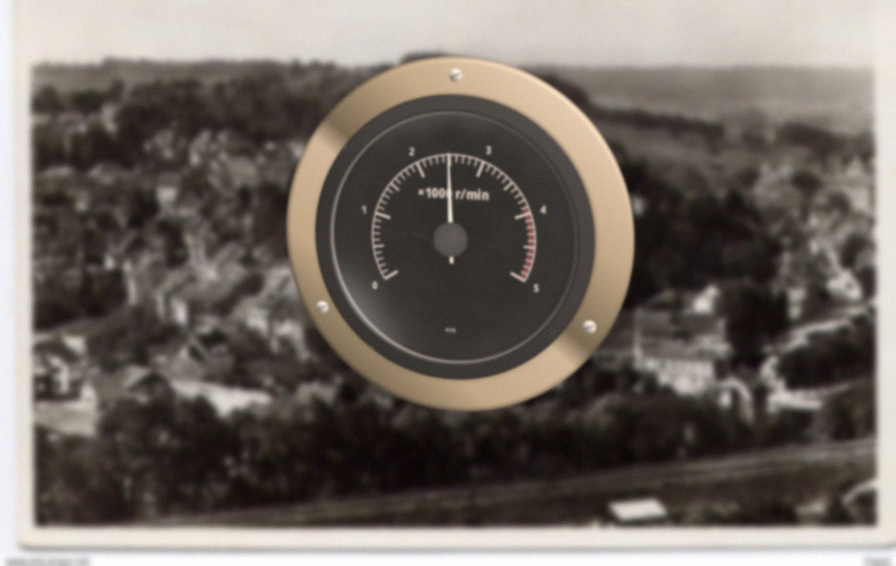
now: 2500
